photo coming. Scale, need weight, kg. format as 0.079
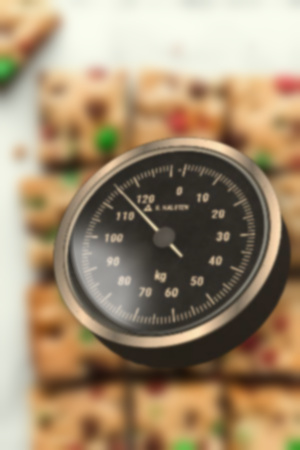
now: 115
